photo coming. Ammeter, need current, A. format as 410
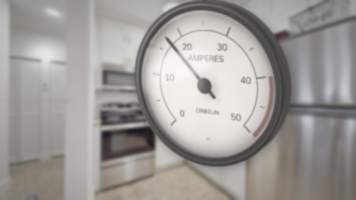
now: 17.5
